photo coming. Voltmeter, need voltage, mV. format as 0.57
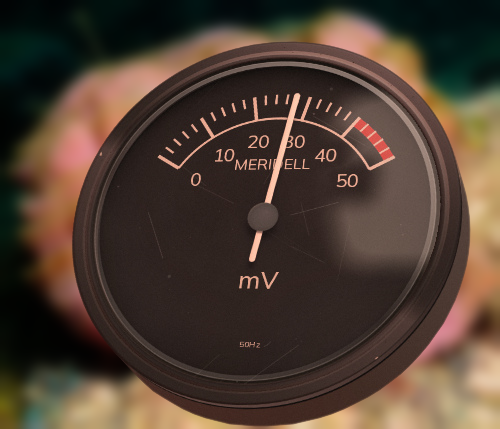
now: 28
